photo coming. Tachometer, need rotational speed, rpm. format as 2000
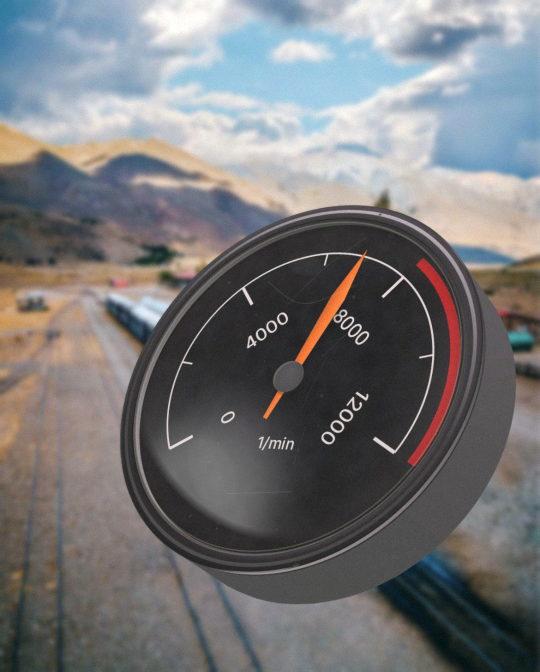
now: 7000
